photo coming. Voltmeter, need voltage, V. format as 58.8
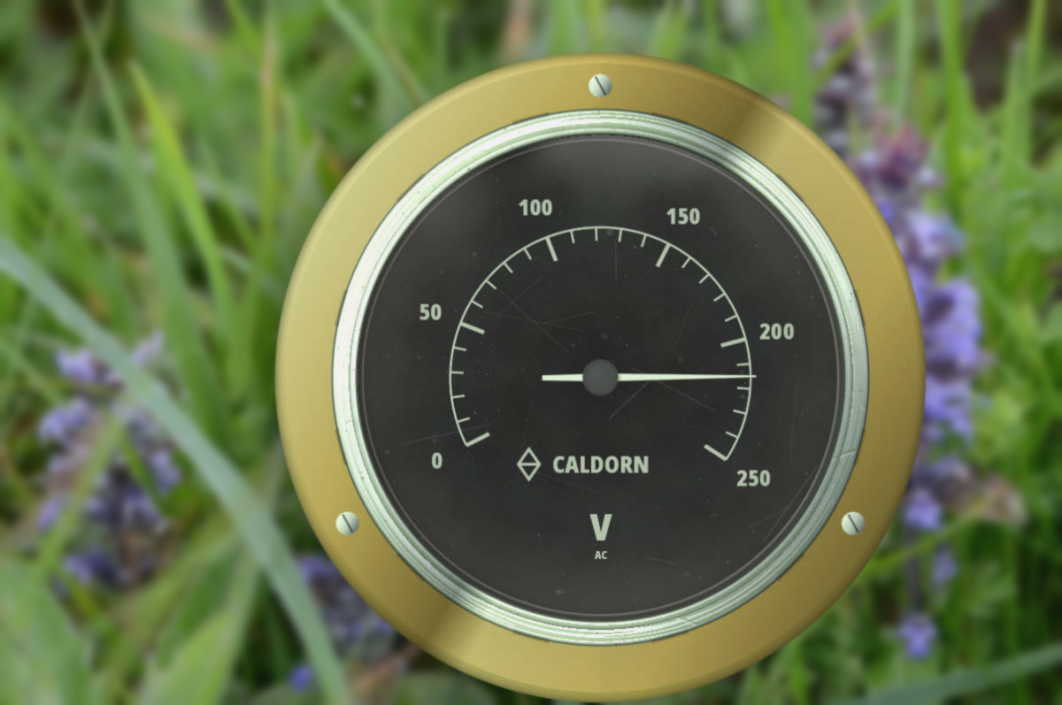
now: 215
